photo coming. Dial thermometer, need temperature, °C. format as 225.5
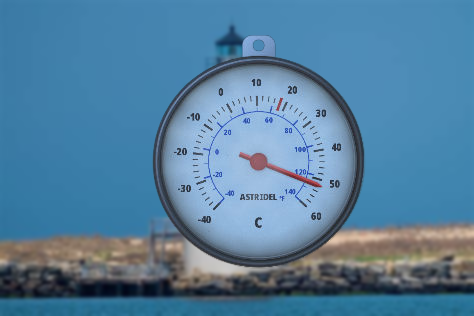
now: 52
